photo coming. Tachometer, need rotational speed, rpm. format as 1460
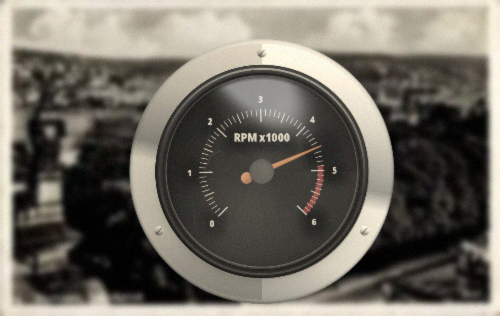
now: 4500
